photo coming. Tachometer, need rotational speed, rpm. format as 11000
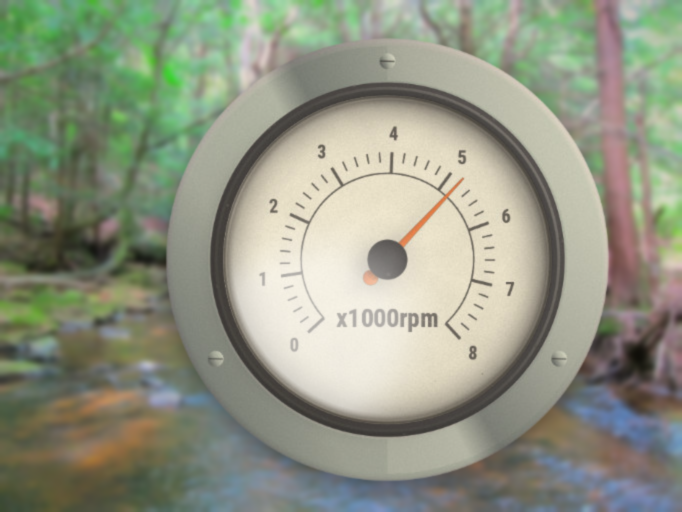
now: 5200
